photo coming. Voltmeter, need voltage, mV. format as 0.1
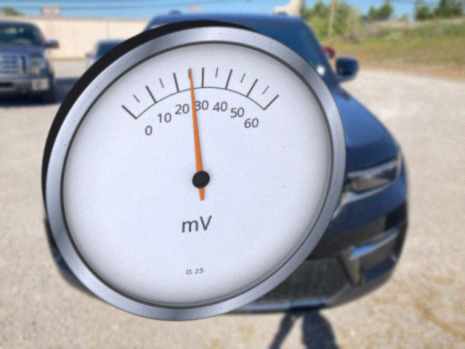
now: 25
